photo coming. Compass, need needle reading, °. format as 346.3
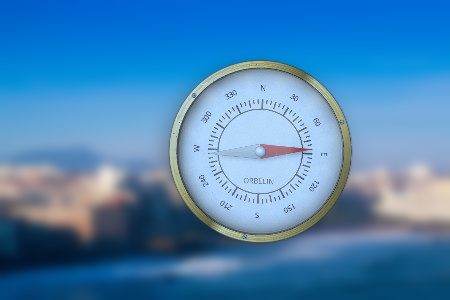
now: 85
